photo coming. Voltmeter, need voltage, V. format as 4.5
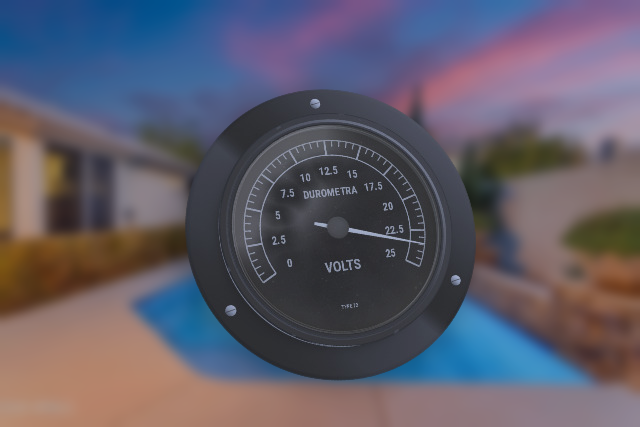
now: 23.5
